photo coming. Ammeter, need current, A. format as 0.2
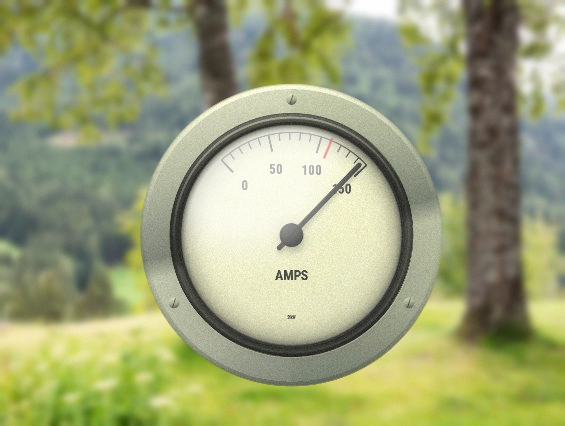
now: 145
